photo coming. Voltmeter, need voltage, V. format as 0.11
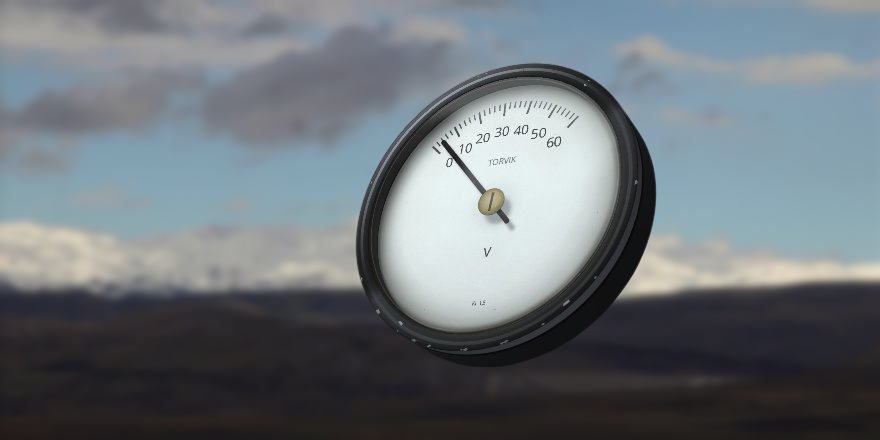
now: 4
